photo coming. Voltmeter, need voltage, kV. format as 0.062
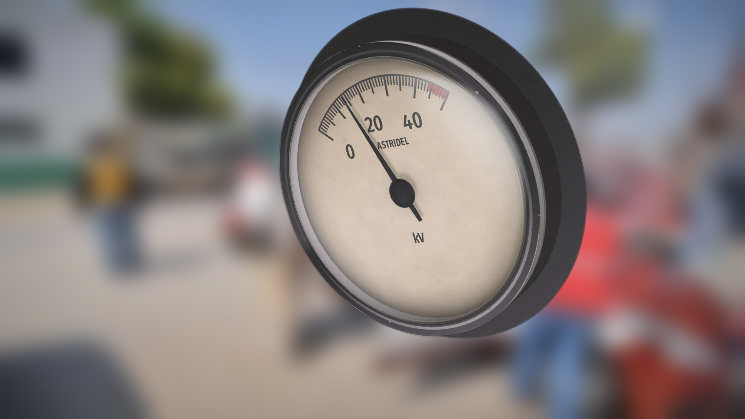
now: 15
